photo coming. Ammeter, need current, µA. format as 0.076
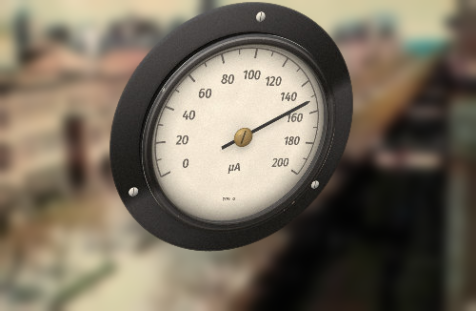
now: 150
